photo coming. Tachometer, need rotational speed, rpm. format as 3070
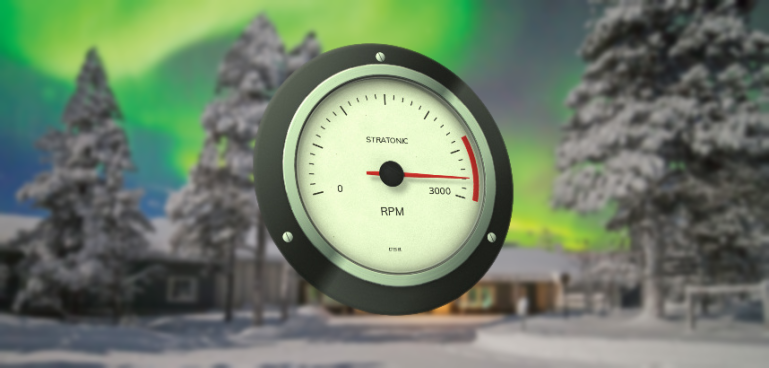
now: 2800
